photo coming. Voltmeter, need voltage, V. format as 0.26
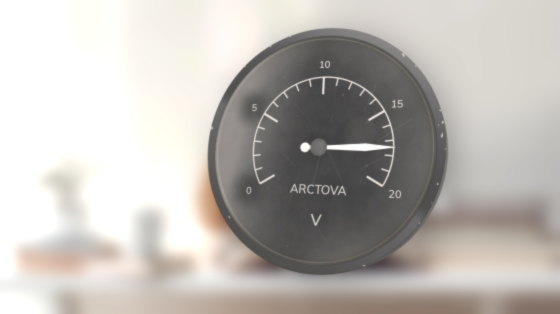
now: 17.5
